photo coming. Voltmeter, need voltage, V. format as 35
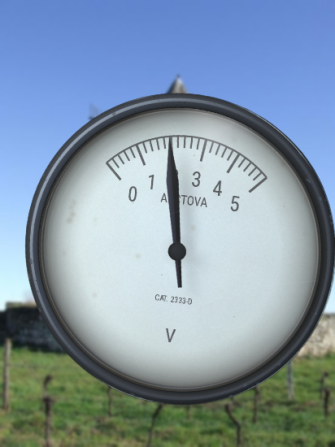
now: 2
